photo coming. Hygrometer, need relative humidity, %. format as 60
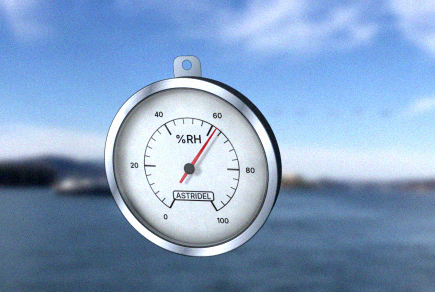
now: 62
